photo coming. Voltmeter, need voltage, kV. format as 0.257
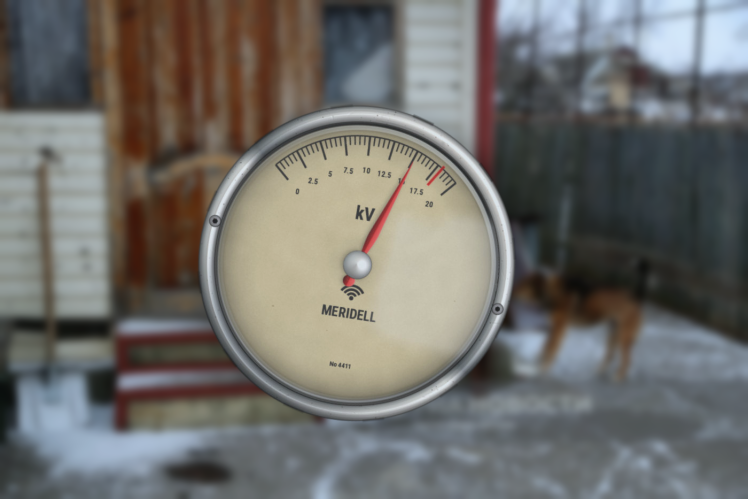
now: 15
